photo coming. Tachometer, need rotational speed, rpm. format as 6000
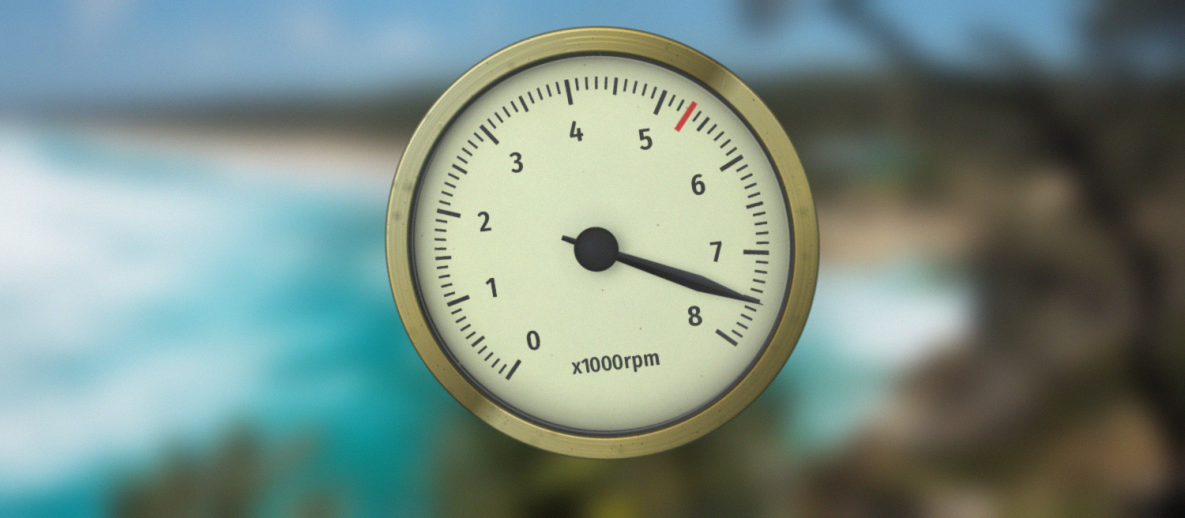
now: 7500
